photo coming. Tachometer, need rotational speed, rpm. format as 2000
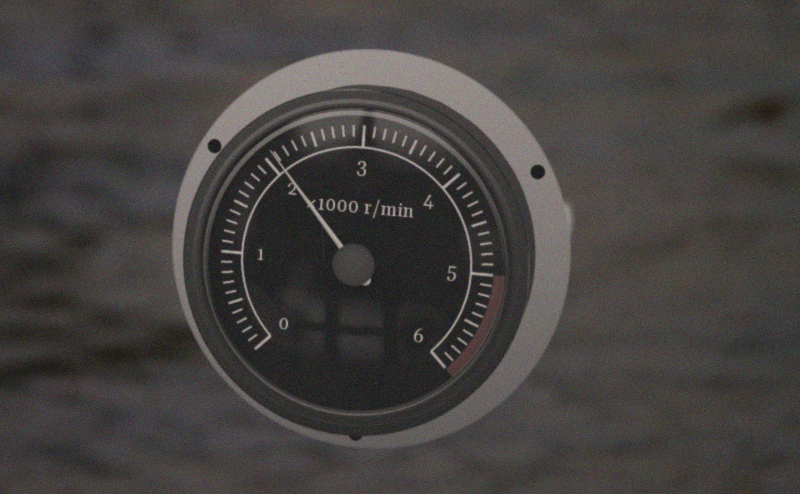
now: 2100
